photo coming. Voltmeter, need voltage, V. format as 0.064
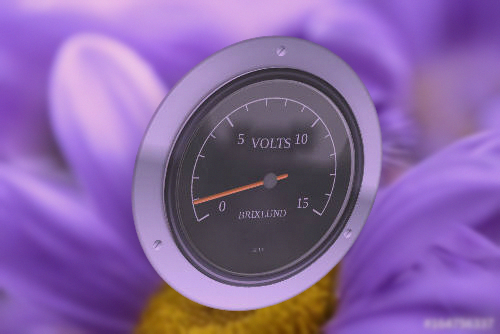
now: 1
